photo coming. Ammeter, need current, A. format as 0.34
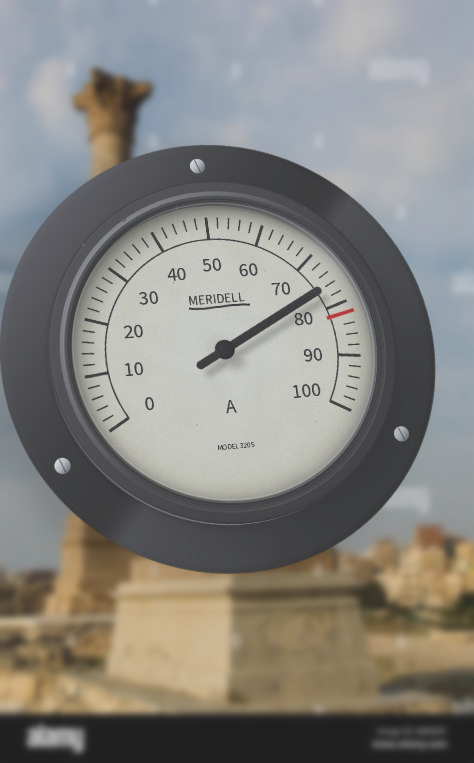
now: 76
